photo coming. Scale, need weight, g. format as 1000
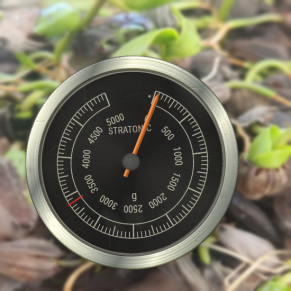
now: 50
